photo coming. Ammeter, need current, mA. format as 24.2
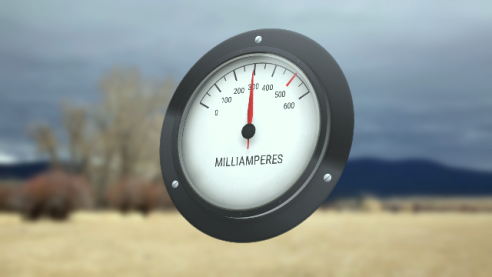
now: 300
